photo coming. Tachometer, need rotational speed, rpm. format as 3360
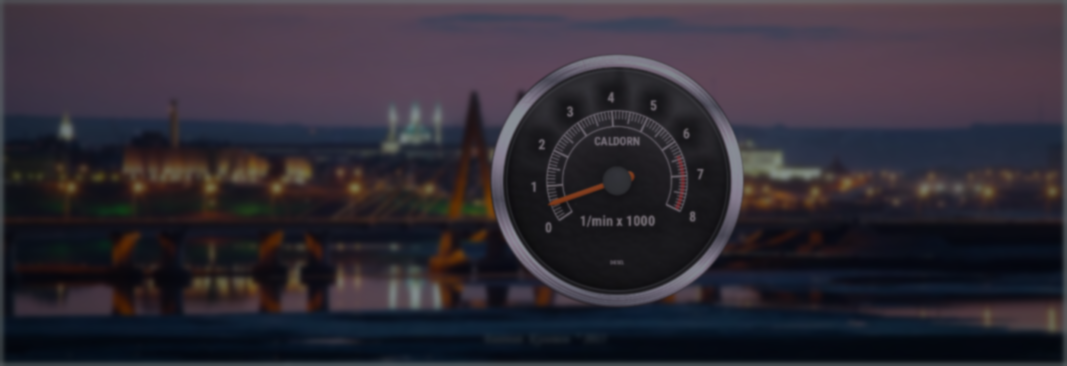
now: 500
